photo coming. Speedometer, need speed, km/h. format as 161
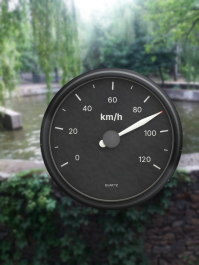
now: 90
